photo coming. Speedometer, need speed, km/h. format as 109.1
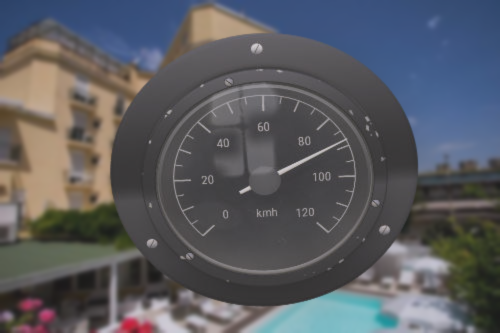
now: 87.5
